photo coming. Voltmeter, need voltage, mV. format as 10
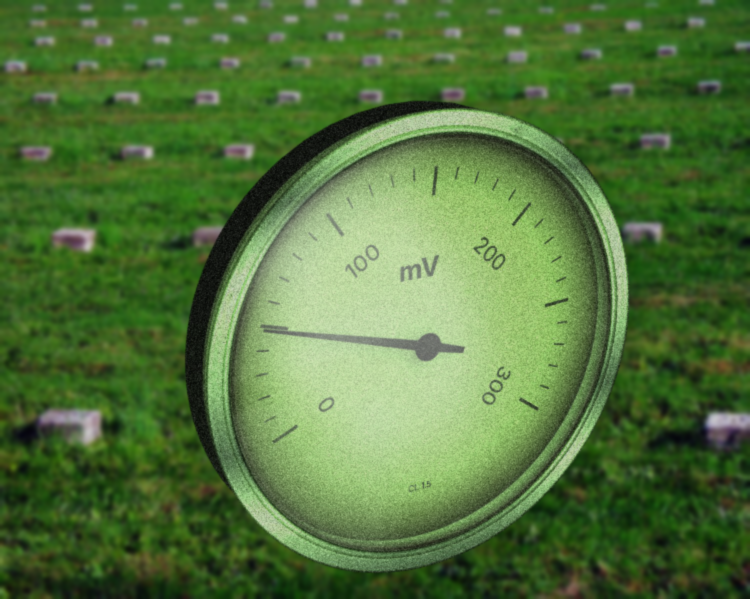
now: 50
